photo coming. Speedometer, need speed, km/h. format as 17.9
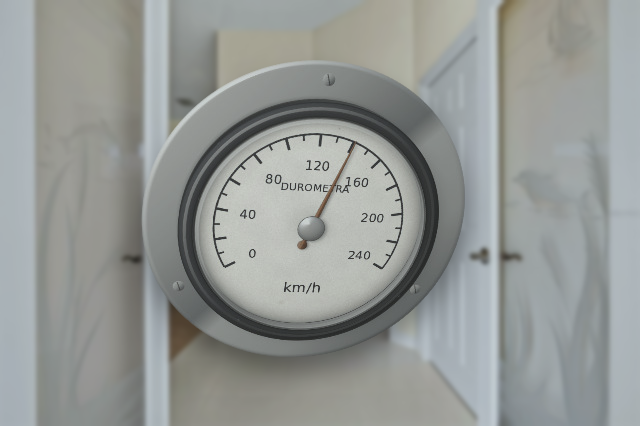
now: 140
